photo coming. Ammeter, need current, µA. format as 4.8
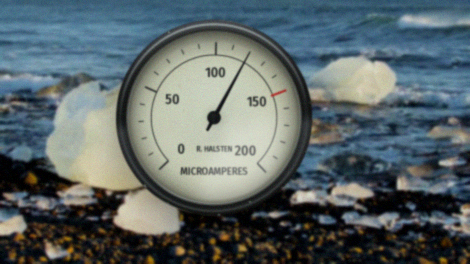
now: 120
